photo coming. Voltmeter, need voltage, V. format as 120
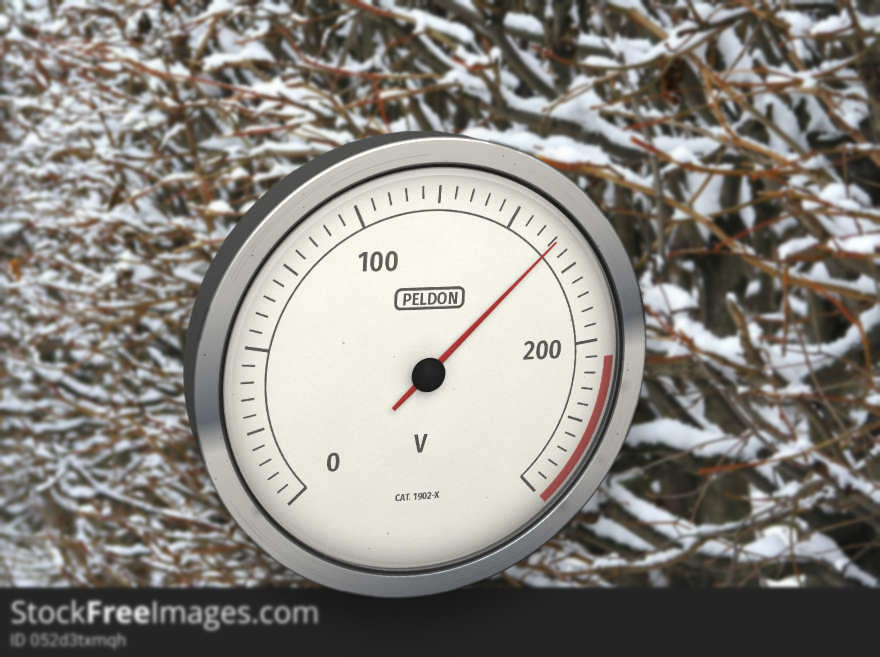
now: 165
